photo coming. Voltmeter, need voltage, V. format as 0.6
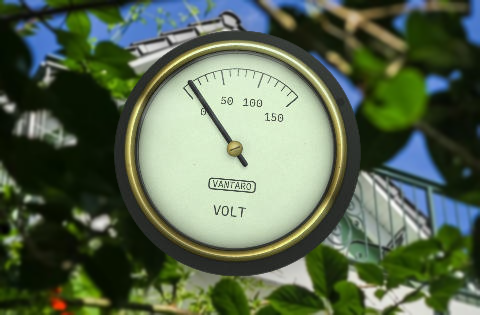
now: 10
